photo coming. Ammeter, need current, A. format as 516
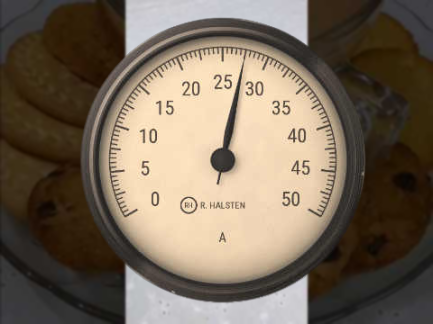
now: 27.5
